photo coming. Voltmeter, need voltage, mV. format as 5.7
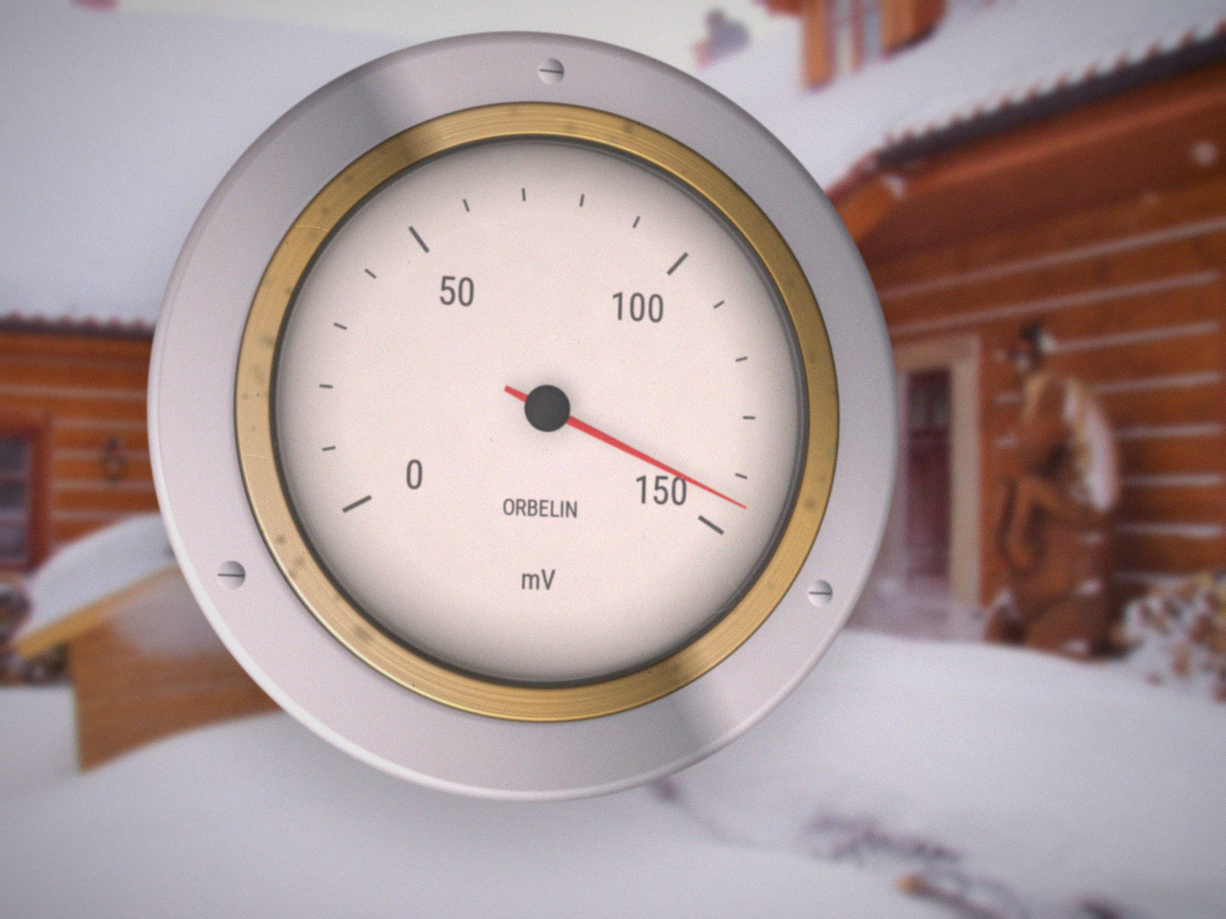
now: 145
